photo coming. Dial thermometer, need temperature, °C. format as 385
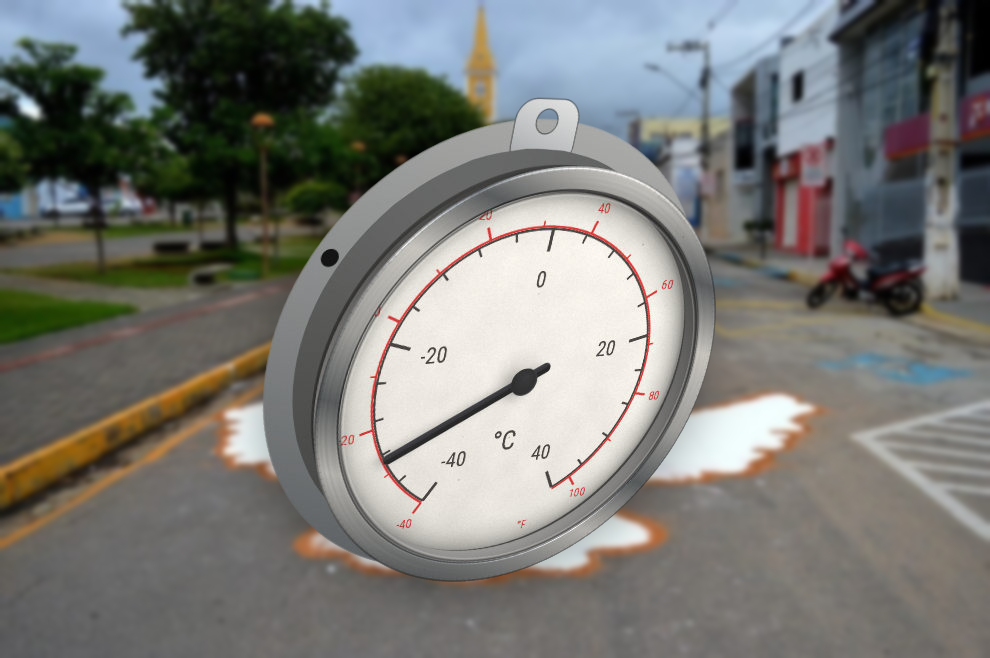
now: -32
